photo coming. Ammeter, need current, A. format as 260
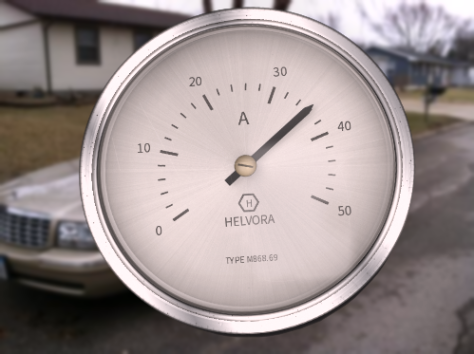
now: 36
